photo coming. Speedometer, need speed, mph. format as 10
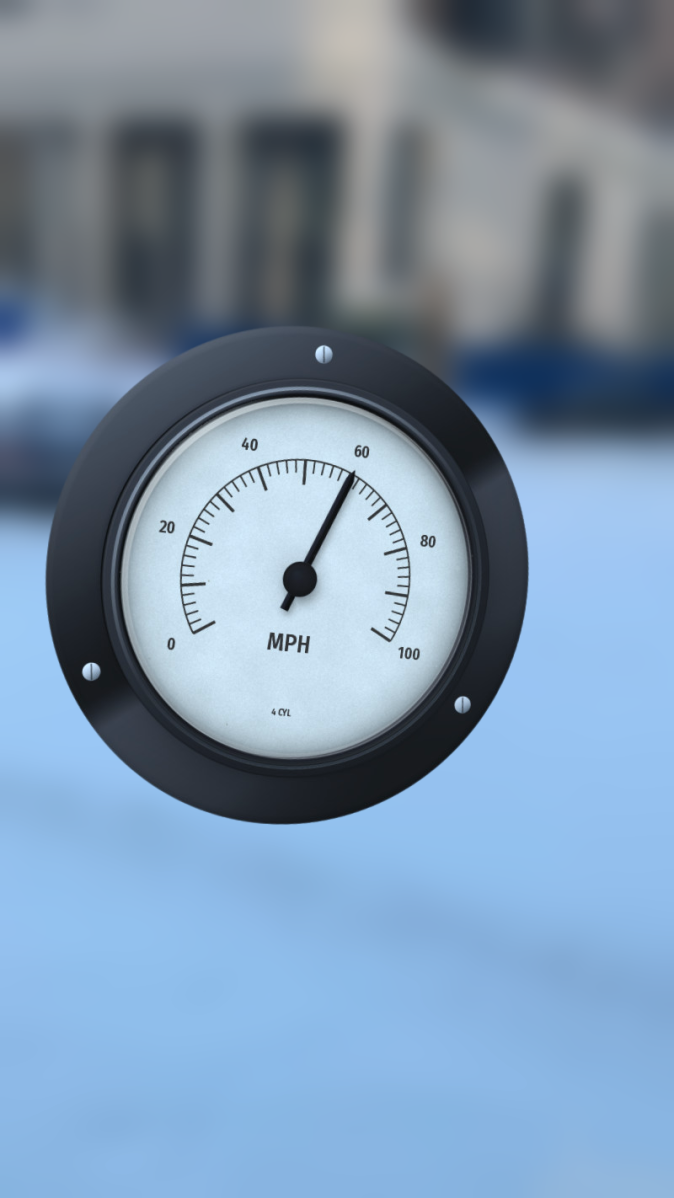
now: 60
